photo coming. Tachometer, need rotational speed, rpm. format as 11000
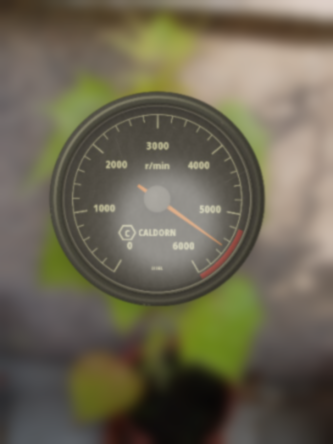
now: 5500
